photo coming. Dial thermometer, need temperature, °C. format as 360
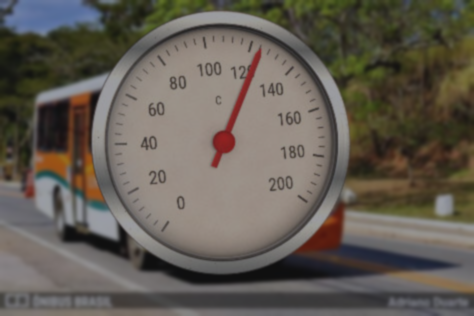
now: 124
